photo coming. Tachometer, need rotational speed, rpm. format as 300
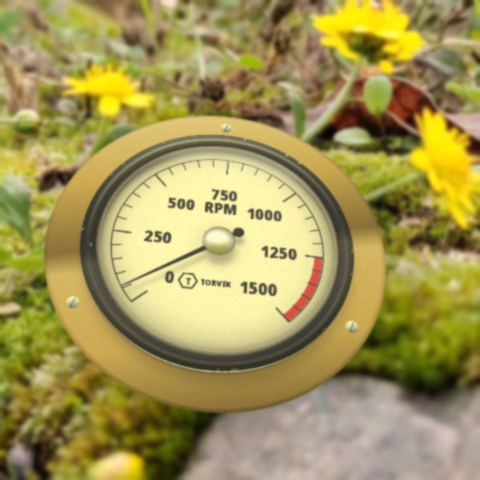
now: 50
